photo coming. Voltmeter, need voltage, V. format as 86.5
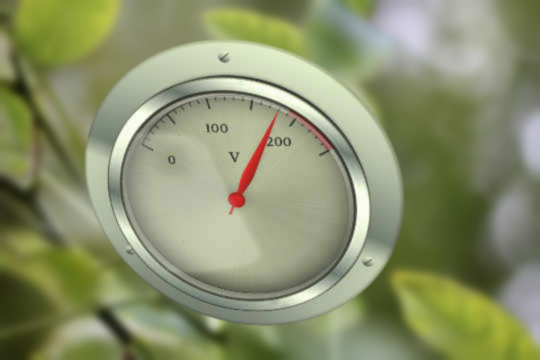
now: 180
